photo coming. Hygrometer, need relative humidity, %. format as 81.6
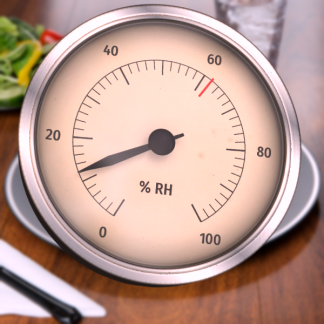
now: 12
